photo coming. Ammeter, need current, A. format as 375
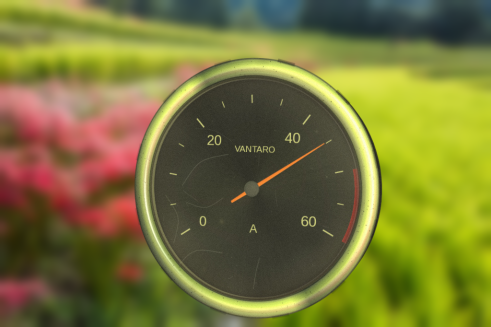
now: 45
